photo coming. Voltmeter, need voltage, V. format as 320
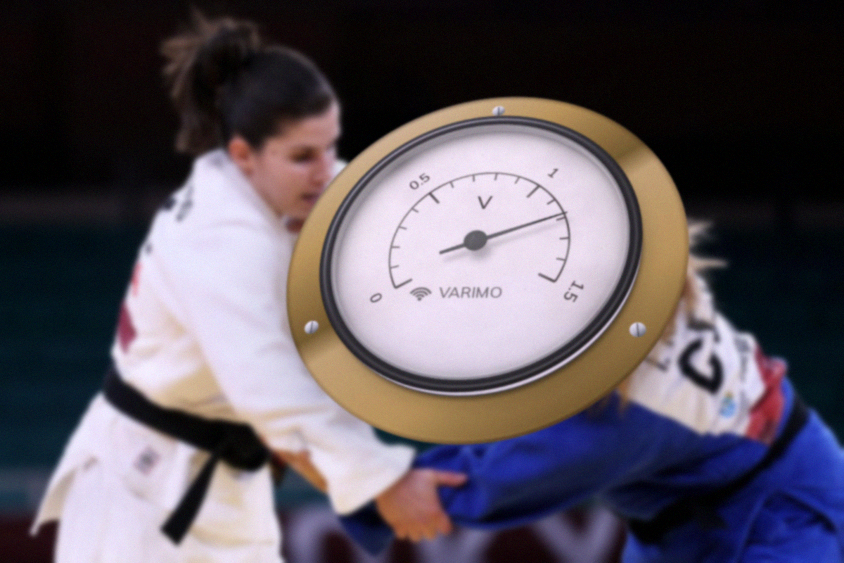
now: 1.2
